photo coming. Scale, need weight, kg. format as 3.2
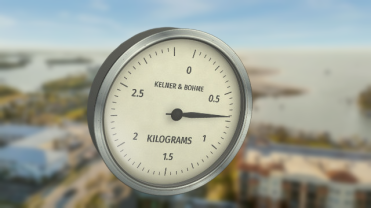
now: 0.7
